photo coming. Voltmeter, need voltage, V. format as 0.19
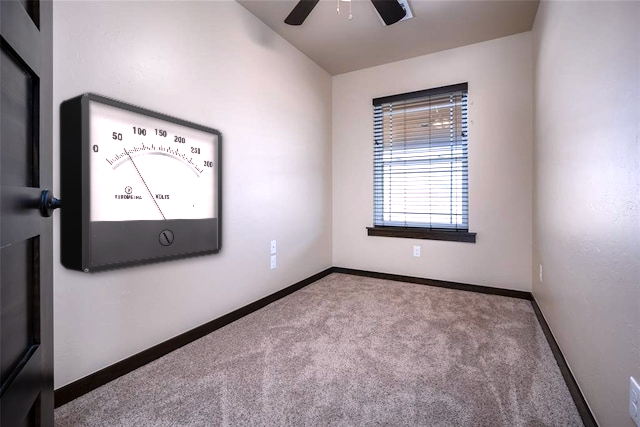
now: 50
